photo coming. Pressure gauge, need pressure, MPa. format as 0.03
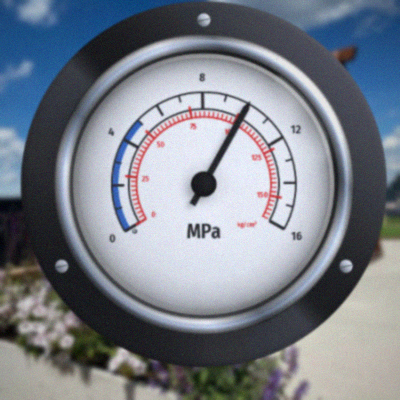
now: 10
